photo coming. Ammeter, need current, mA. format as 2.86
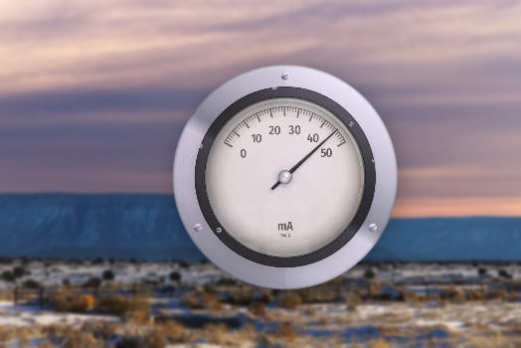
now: 45
